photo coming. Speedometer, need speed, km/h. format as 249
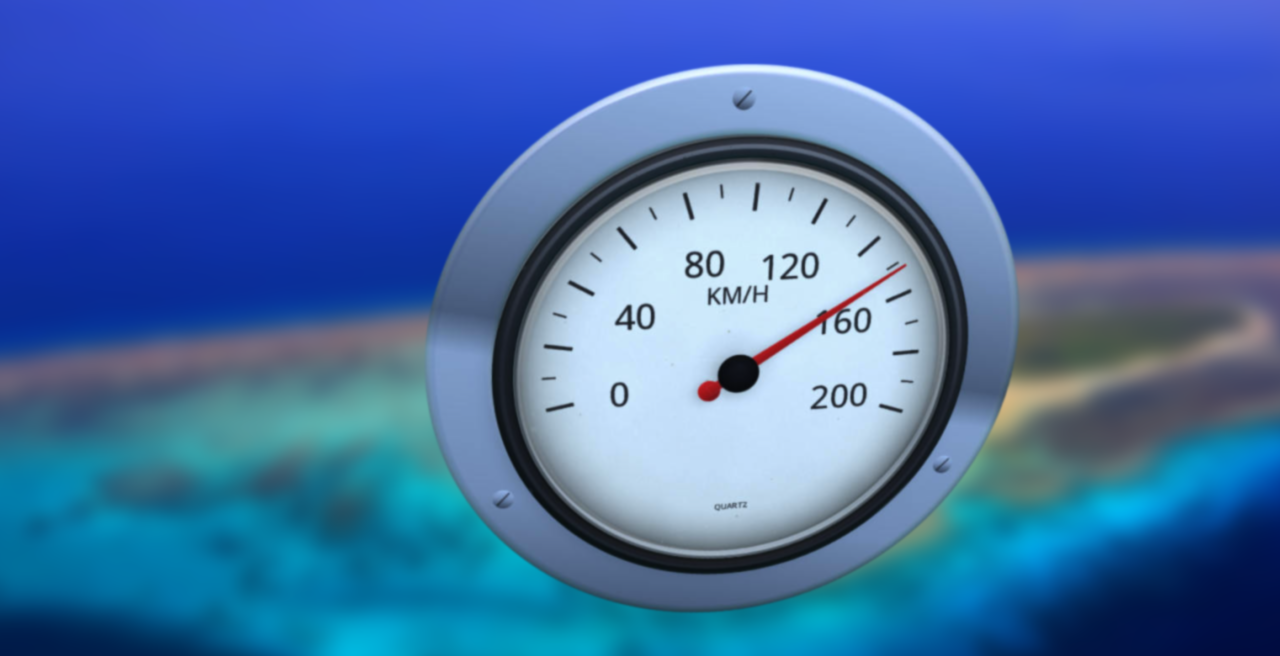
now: 150
